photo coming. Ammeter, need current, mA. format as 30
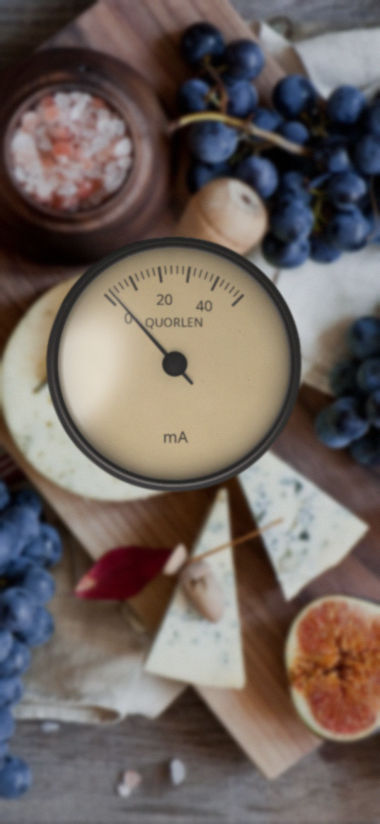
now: 2
